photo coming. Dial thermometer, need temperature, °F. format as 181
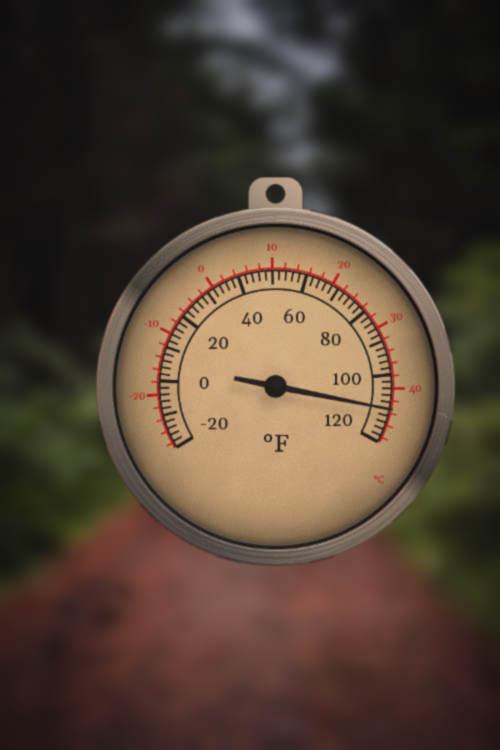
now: 110
